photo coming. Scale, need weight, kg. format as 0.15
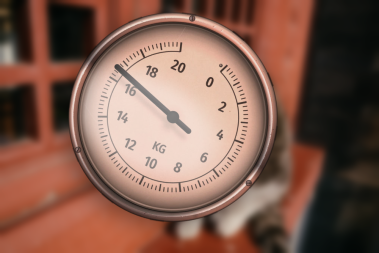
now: 16.6
